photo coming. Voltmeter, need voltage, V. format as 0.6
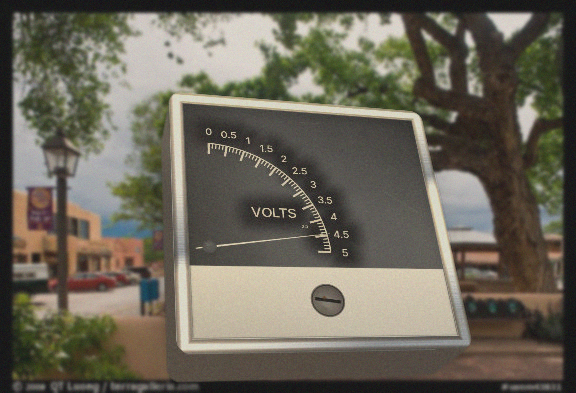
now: 4.5
